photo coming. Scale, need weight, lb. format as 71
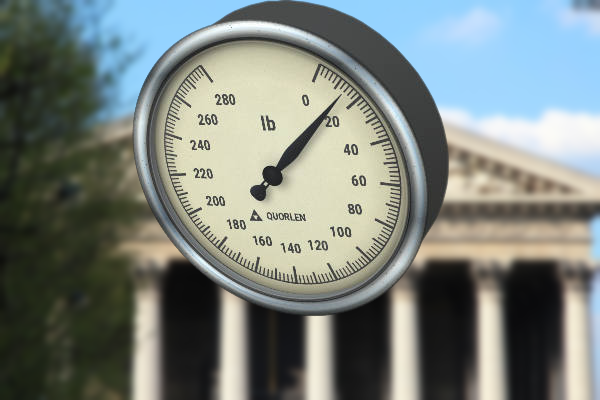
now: 14
